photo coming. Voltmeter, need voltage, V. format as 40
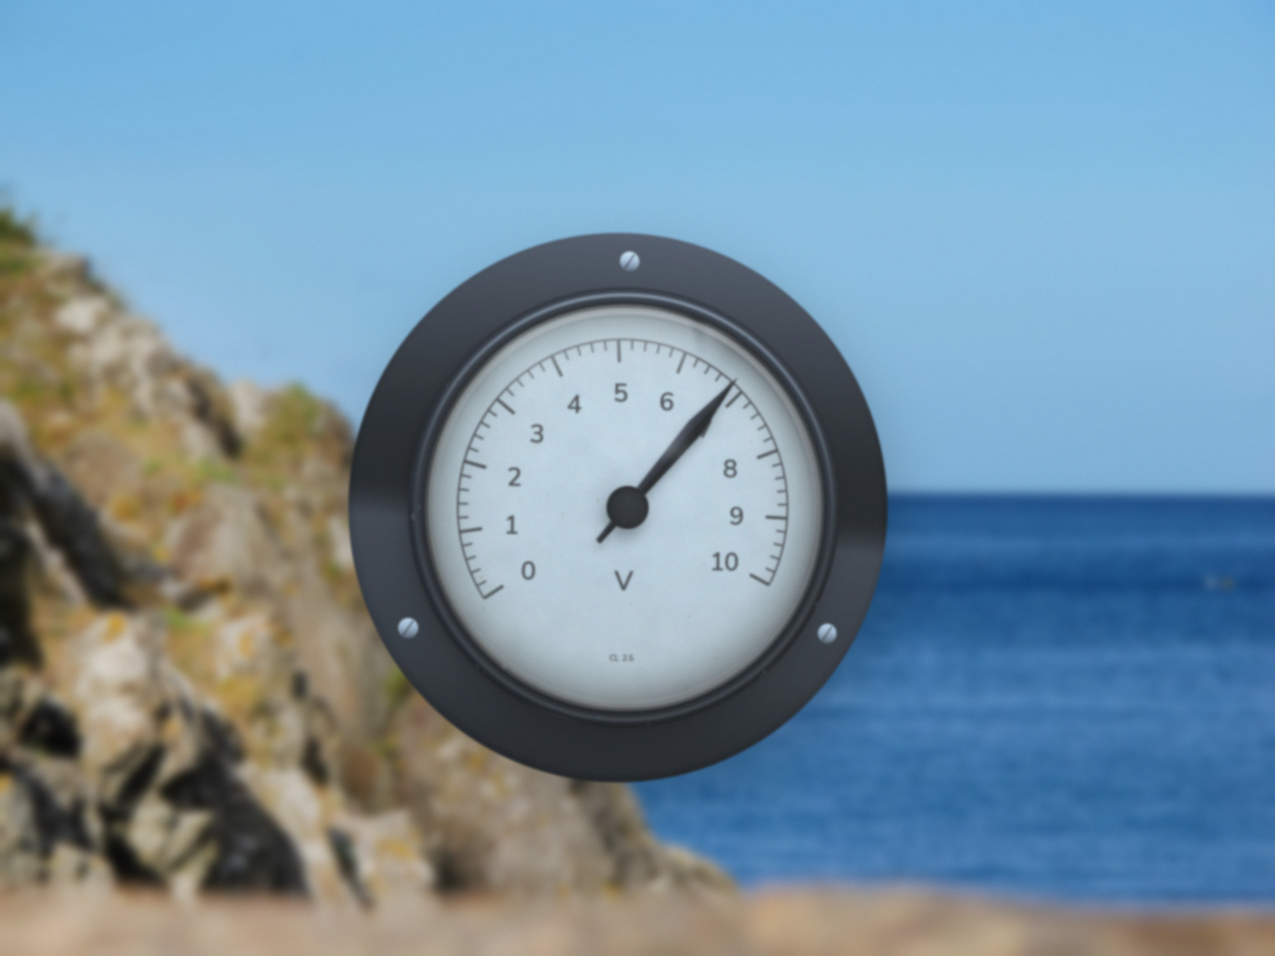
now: 6.8
